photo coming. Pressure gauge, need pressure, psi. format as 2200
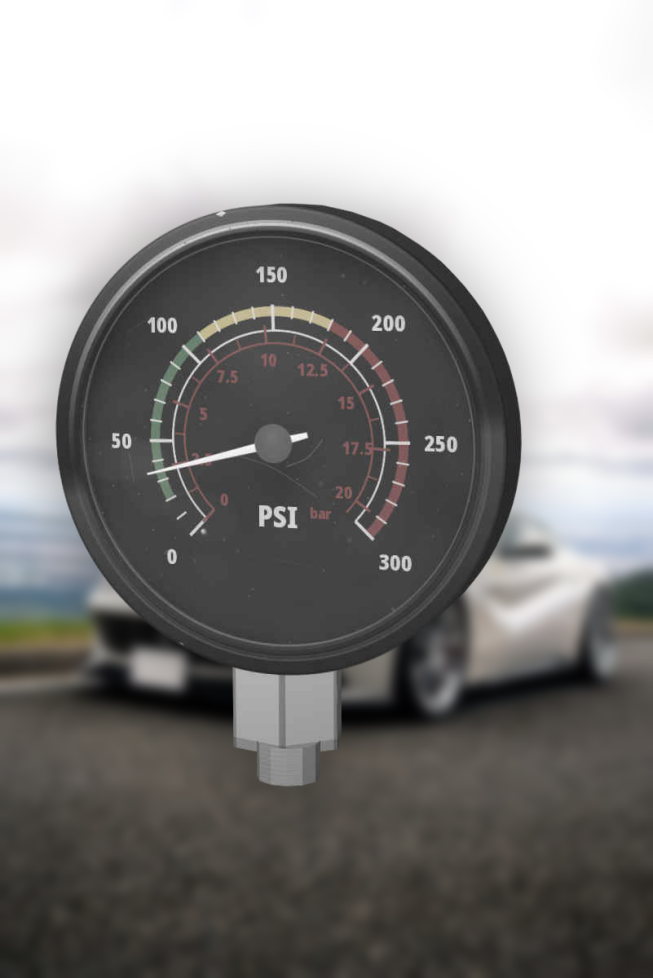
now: 35
